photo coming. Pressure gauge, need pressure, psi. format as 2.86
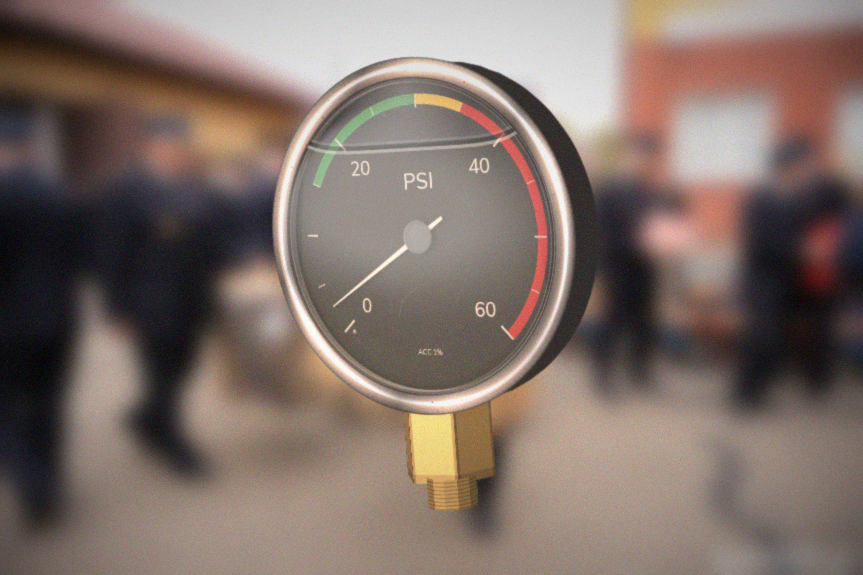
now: 2.5
